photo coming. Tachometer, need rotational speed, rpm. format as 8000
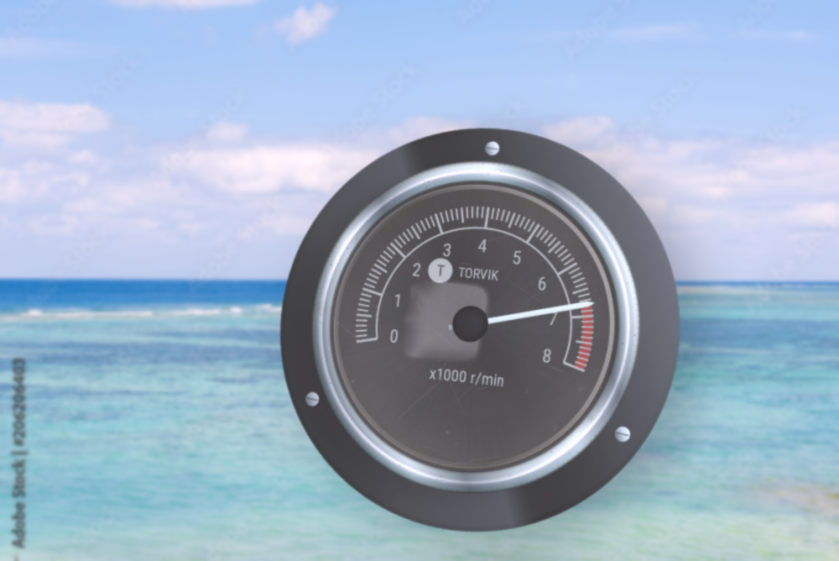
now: 6800
